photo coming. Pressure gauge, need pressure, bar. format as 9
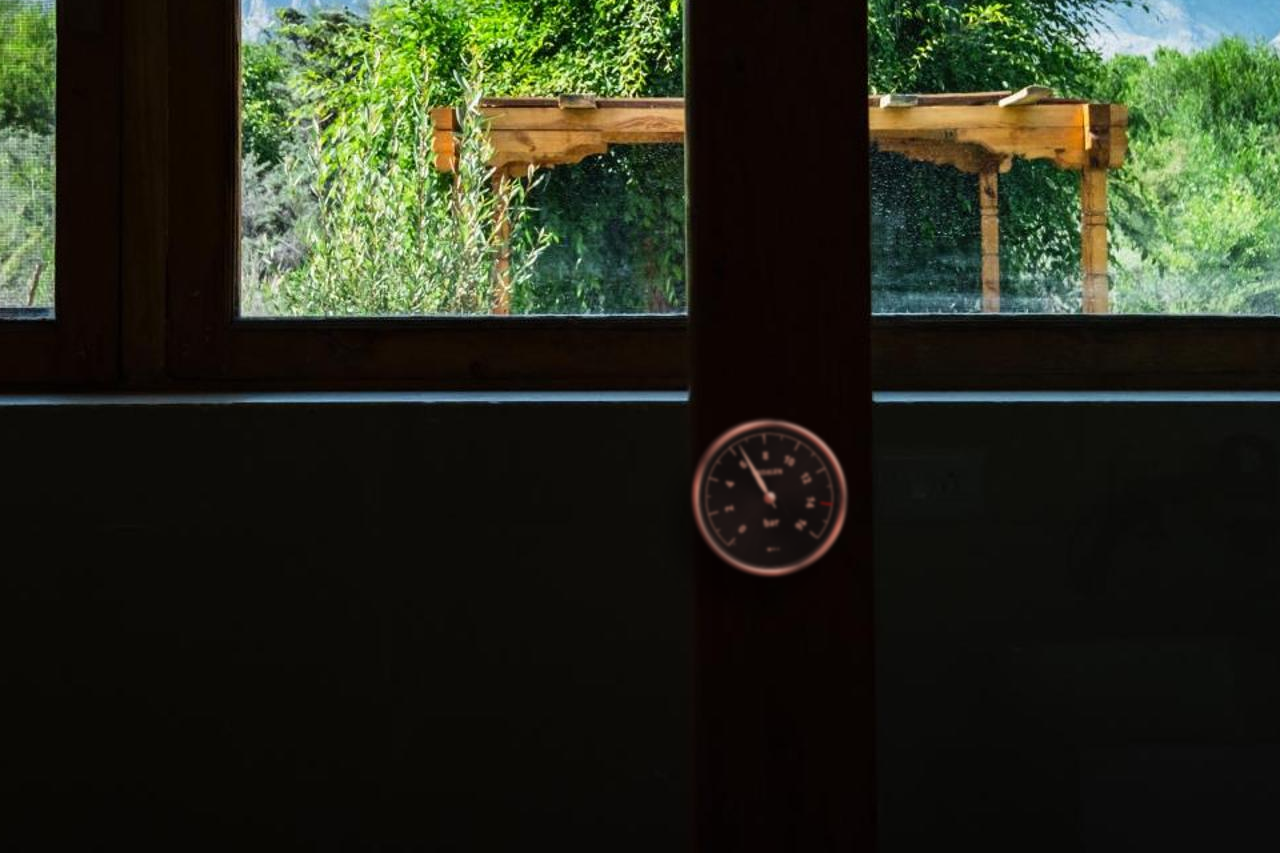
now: 6.5
